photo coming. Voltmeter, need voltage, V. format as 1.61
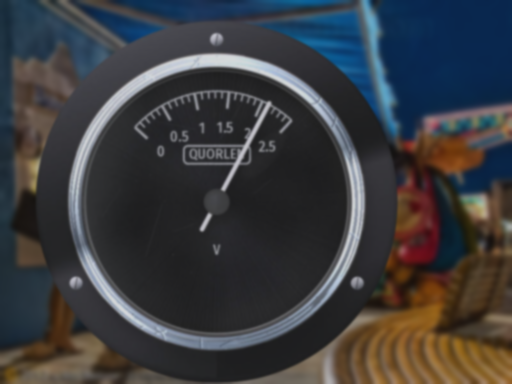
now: 2.1
